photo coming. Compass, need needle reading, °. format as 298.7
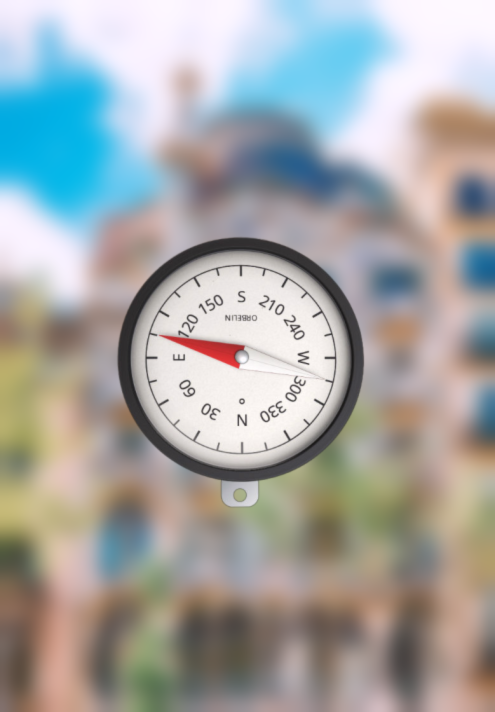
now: 105
